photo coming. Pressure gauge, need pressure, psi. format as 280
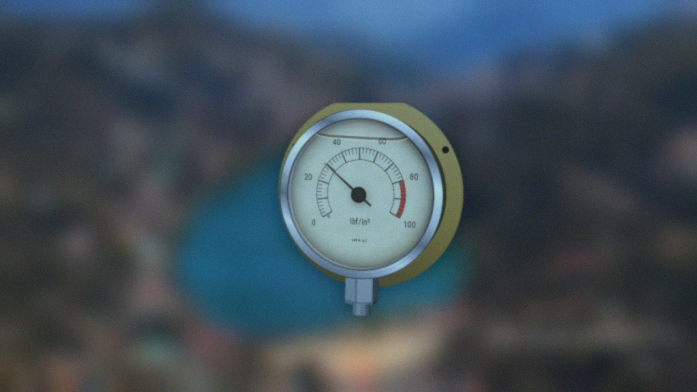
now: 30
